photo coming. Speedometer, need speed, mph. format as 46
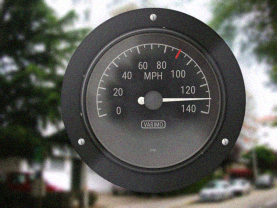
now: 130
